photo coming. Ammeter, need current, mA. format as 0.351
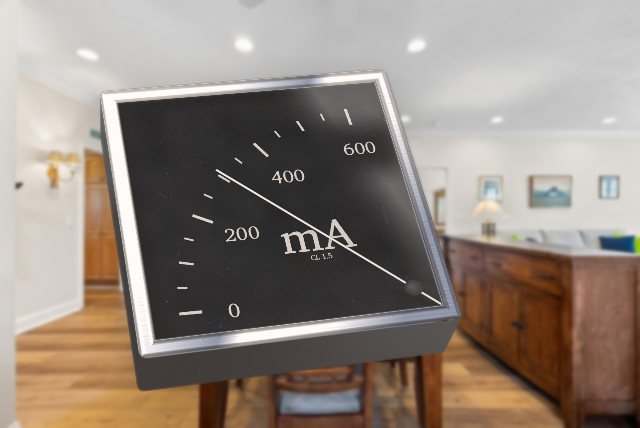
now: 300
